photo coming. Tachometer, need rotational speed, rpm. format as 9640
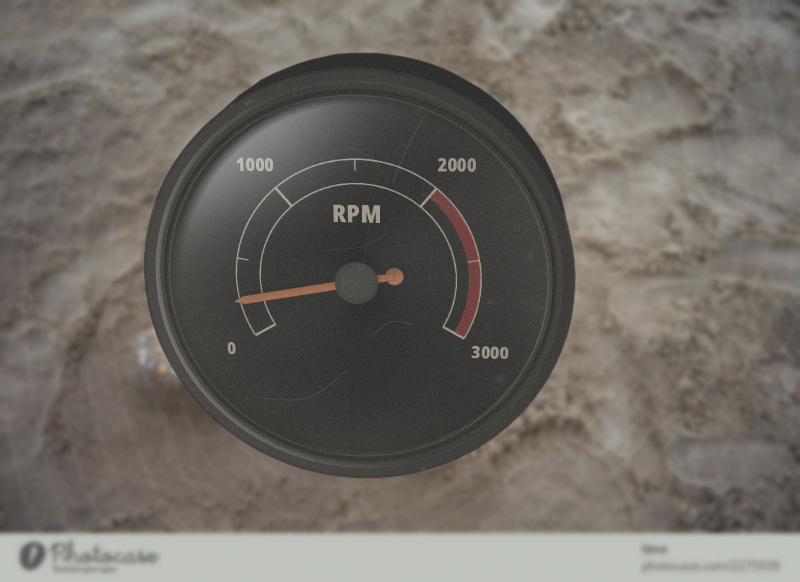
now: 250
